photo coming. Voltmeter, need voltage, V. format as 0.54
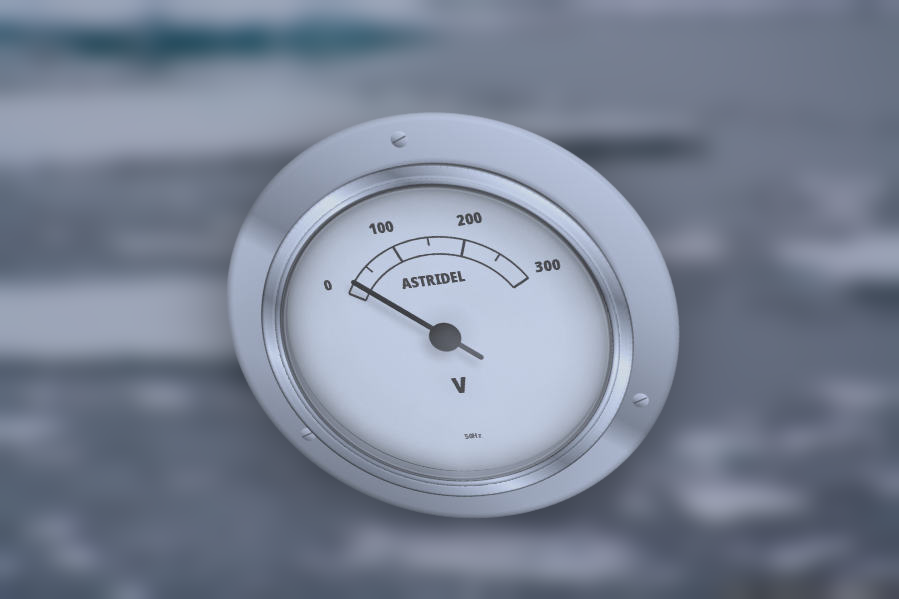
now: 25
